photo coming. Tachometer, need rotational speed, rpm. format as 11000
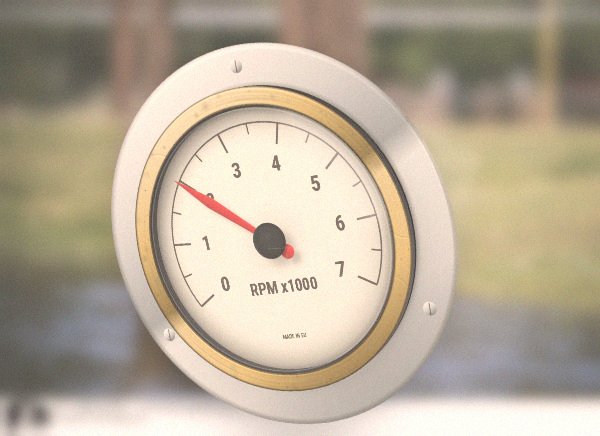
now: 2000
